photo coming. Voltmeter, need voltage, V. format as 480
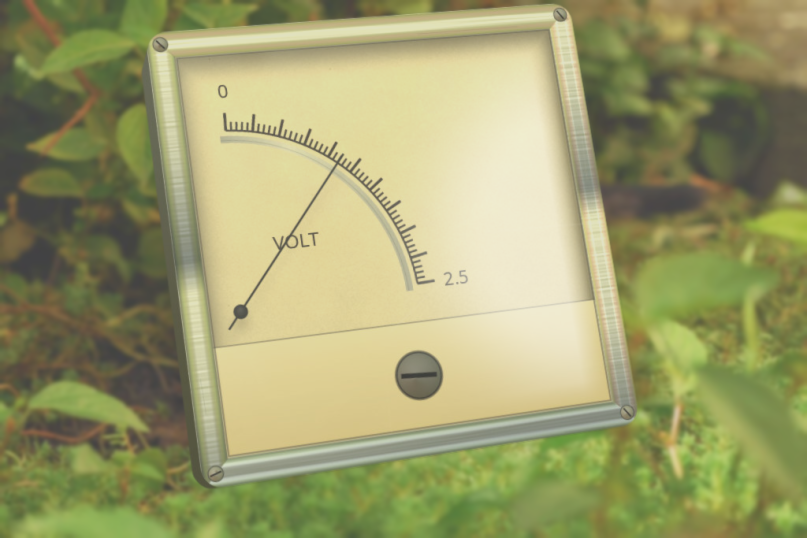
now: 1.1
